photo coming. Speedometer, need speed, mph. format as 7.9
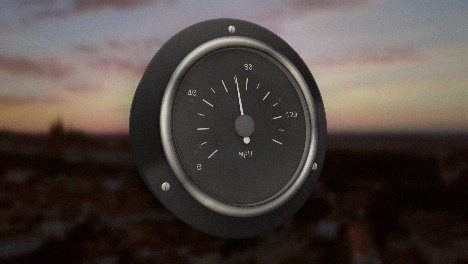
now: 70
